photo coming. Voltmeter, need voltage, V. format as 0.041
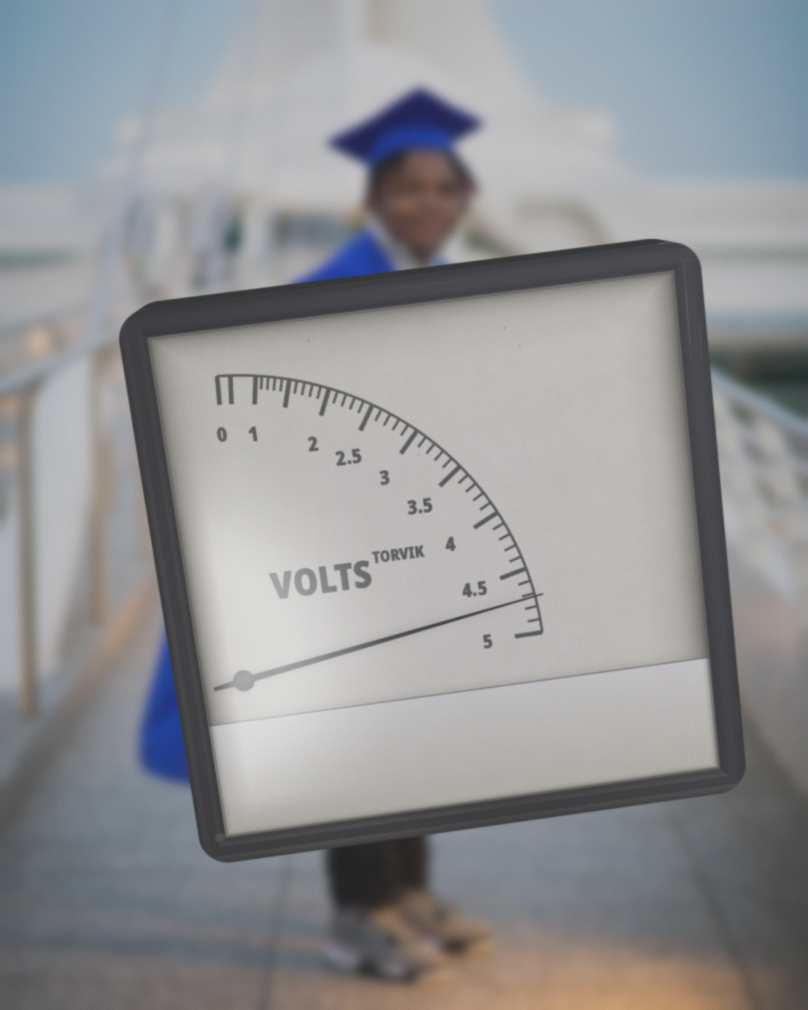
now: 4.7
